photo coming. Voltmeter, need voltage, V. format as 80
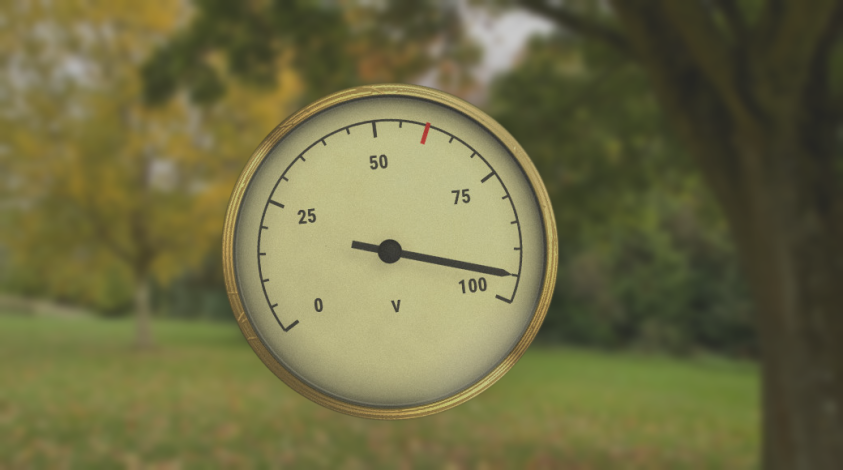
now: 95
